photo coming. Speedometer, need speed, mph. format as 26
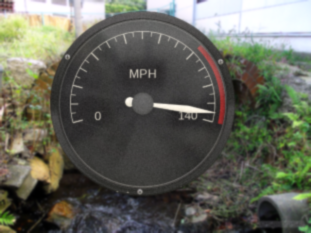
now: 135
